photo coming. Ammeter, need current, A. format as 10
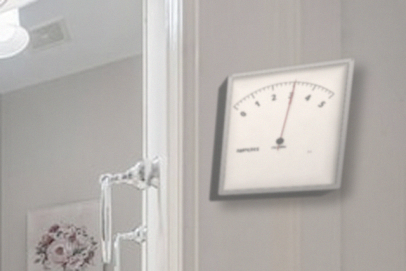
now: 3
